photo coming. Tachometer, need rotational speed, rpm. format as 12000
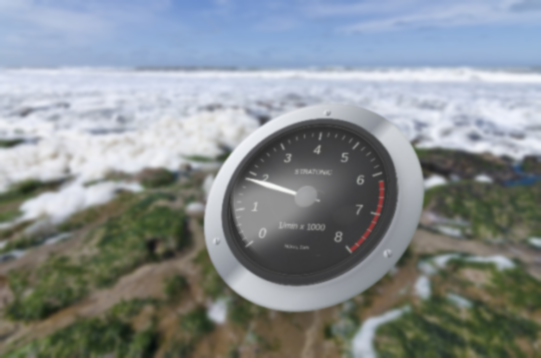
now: 1800
